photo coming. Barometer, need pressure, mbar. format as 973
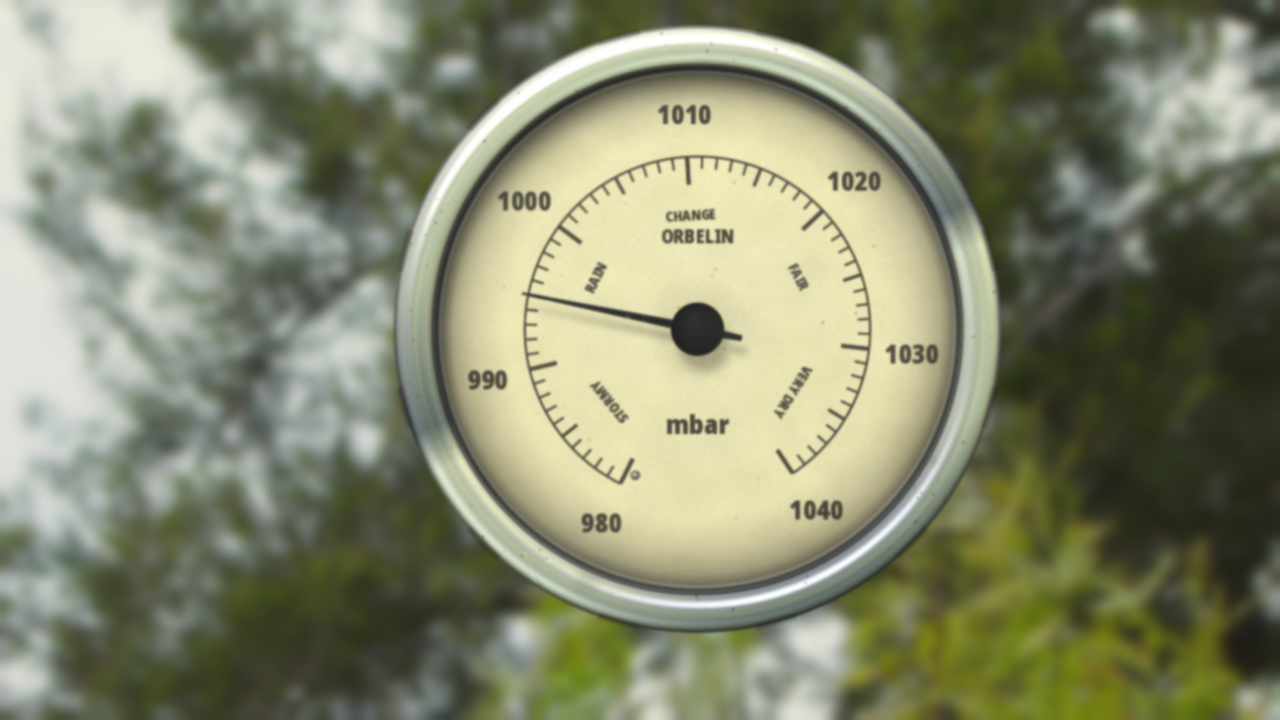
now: 995
